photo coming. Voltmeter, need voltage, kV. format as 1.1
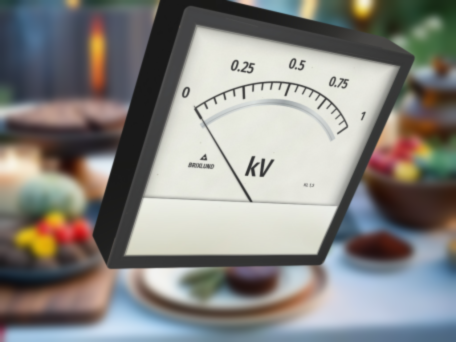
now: 0
